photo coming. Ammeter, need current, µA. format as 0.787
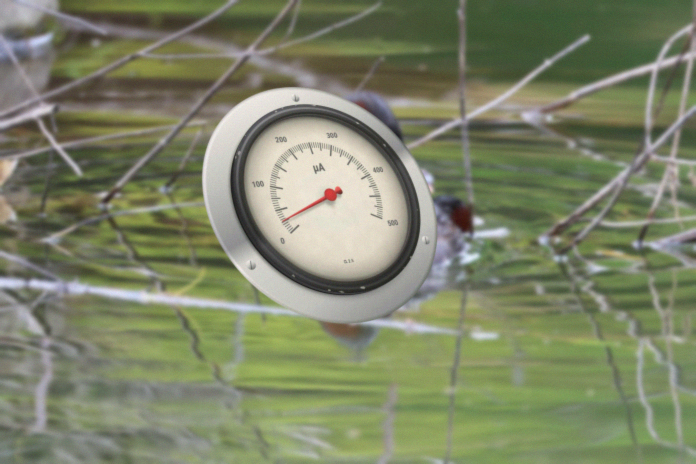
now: 25
